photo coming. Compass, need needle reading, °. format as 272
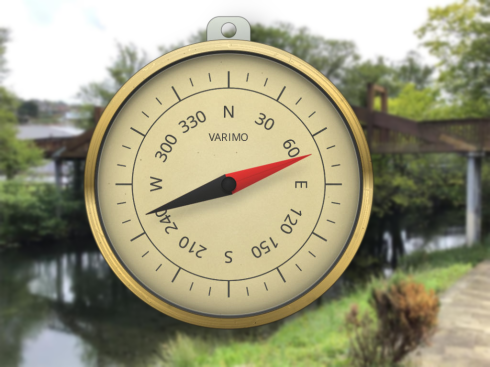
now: 70
